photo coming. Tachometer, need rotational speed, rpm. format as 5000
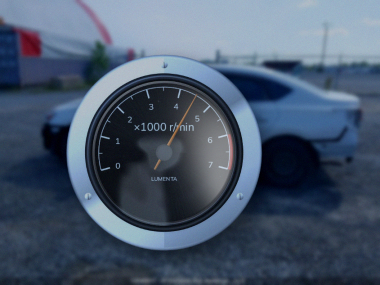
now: 4500
